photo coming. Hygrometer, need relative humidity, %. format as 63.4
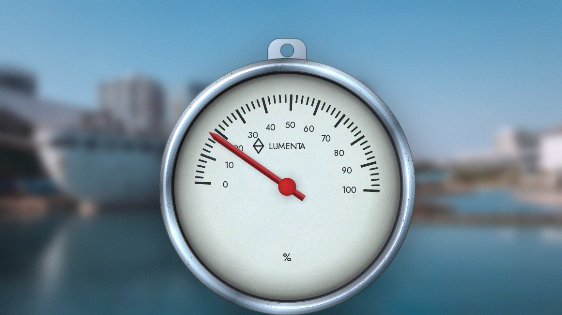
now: 18
